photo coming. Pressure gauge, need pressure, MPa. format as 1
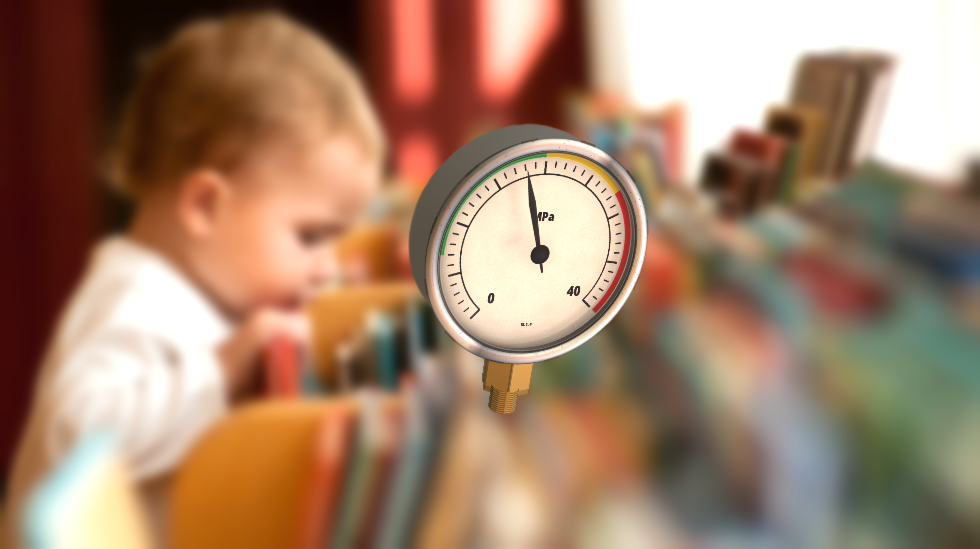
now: 18
